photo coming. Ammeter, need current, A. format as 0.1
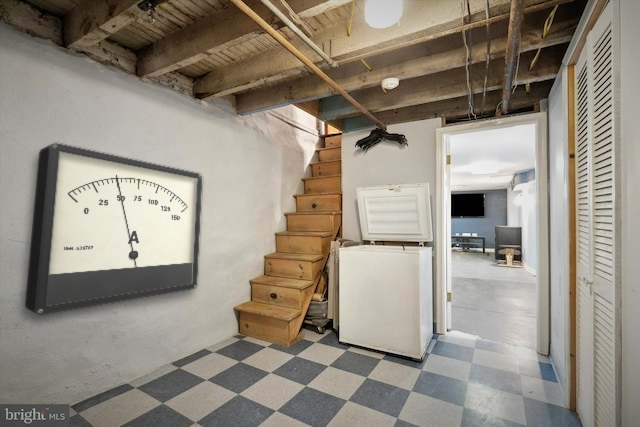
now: 50
